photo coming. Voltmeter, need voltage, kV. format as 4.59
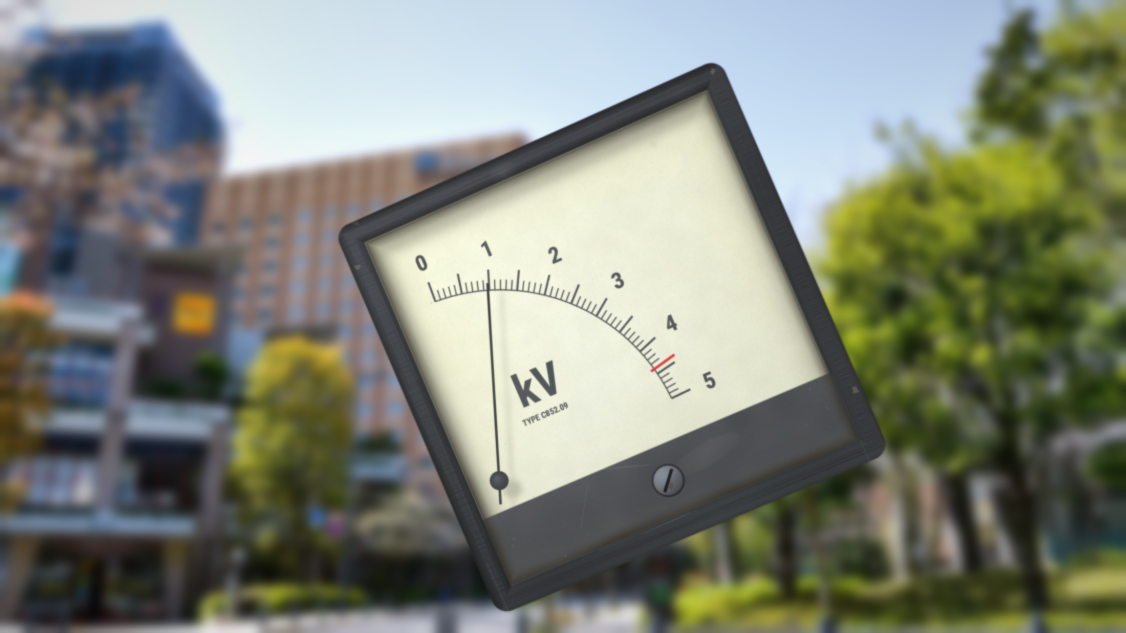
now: 1
